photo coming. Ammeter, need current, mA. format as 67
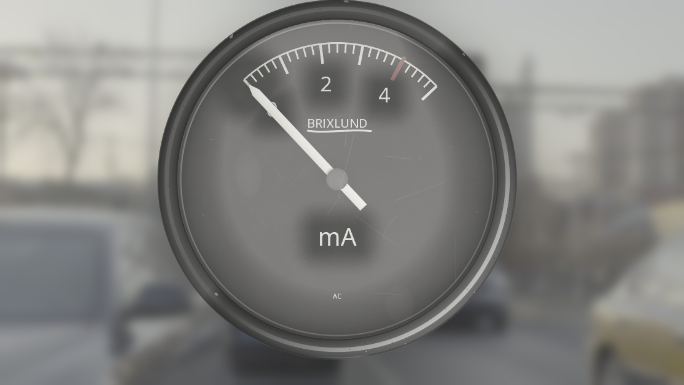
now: 0
